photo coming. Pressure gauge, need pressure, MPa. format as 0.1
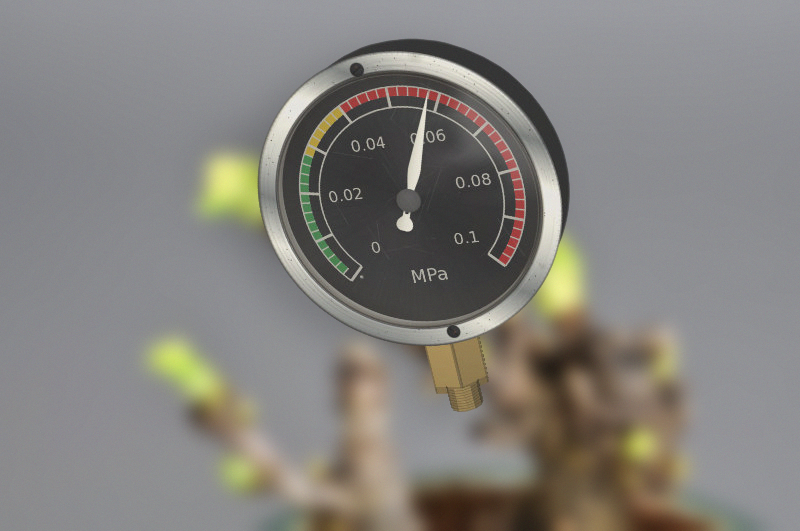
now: 0.058
